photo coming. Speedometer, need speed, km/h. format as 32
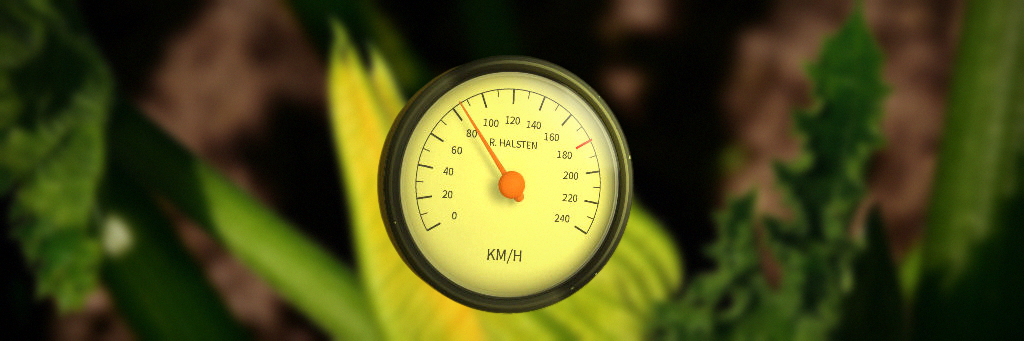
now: 85
